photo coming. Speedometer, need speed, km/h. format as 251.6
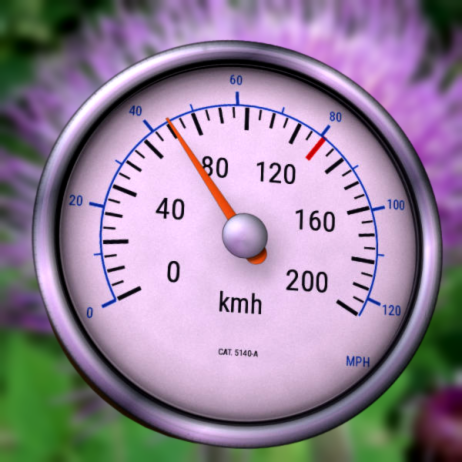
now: 70
